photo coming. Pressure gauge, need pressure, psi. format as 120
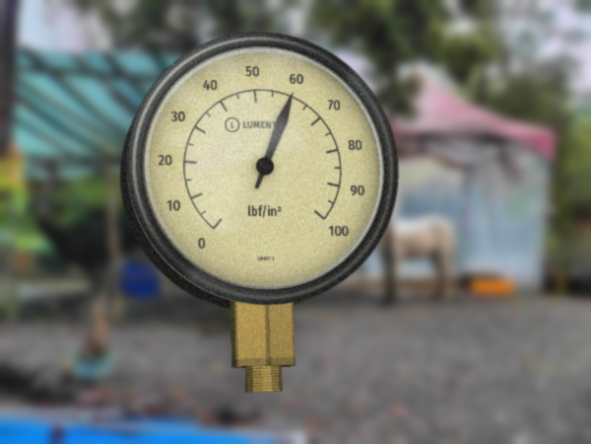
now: 60
